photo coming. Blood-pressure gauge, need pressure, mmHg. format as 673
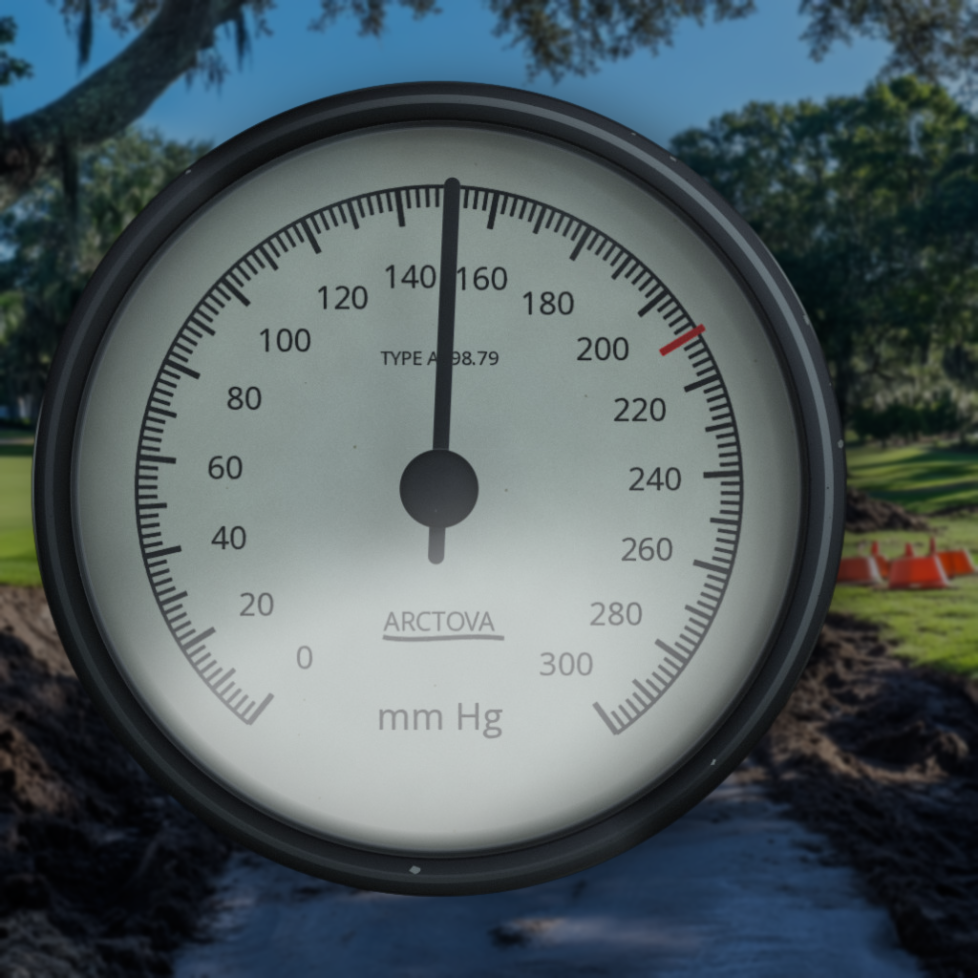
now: 151
